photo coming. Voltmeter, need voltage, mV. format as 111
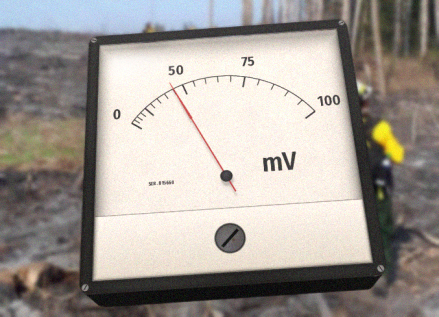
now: 45
